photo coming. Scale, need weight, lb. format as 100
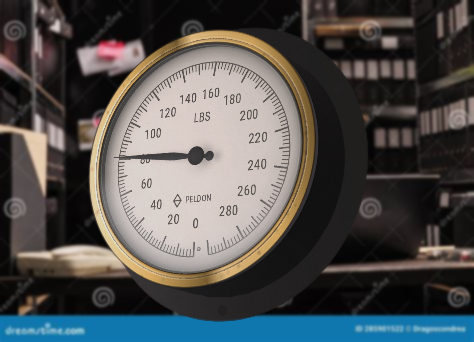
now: 80
